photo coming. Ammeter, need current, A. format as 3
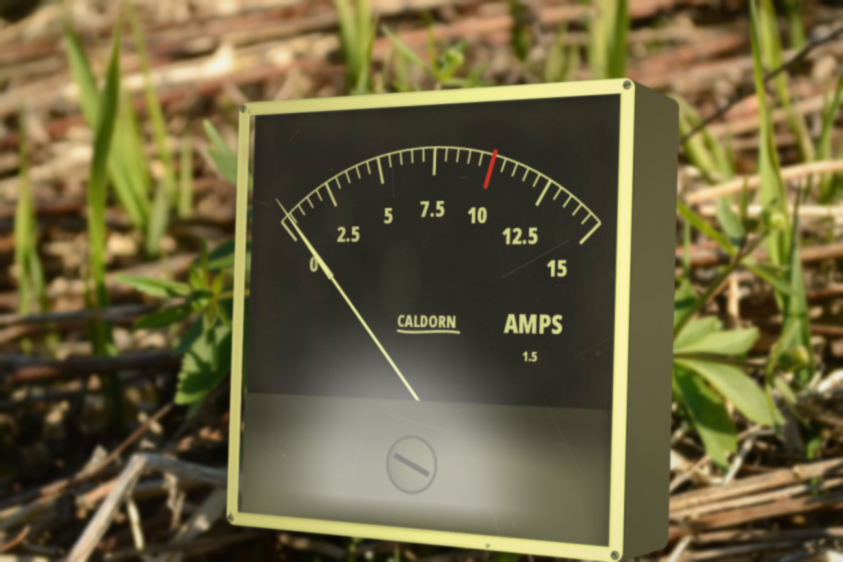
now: 0.5
